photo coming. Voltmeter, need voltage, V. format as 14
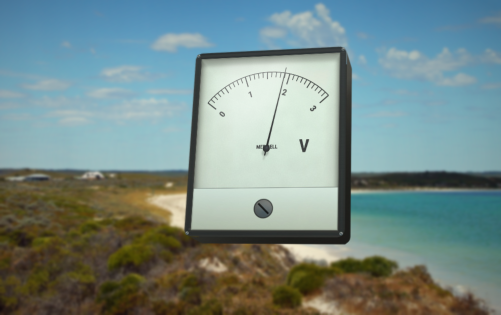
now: 1.9
